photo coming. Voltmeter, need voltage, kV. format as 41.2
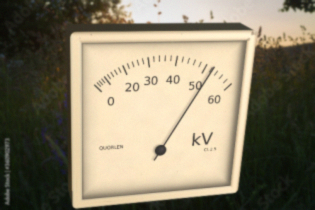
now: 52
